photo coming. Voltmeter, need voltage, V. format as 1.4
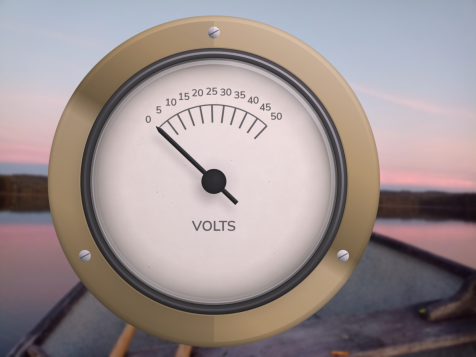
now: 0
